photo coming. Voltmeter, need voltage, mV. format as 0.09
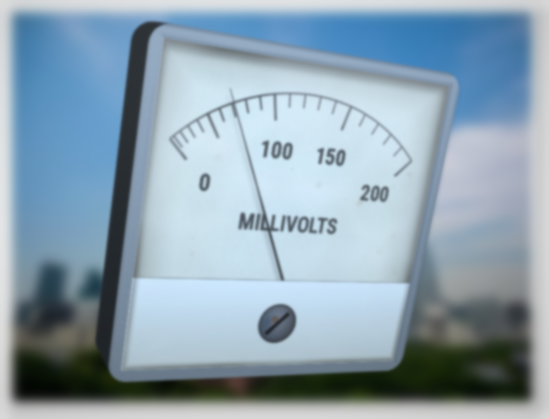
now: 70
